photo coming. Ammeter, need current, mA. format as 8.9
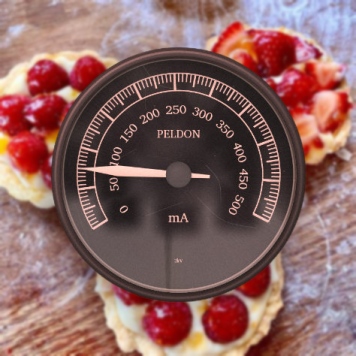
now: 75
